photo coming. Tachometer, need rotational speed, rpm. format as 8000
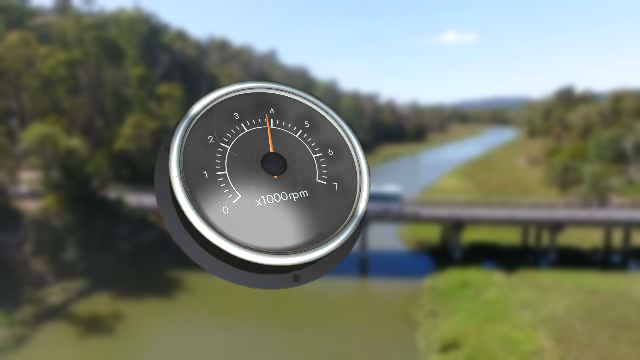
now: 3800
